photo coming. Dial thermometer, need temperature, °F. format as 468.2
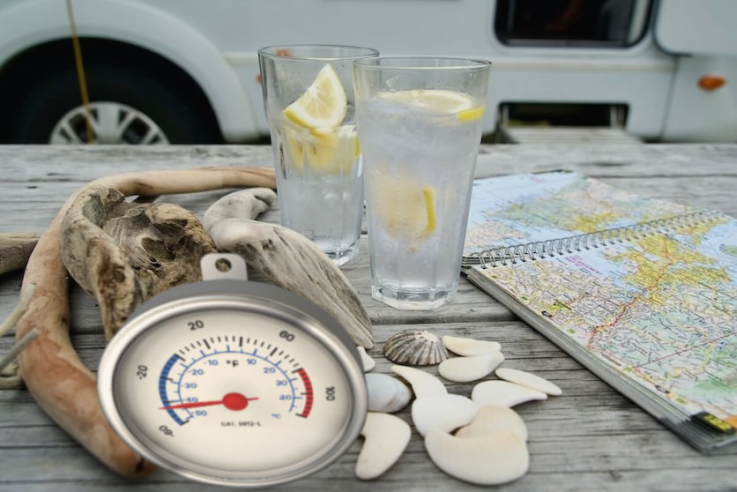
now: -40
